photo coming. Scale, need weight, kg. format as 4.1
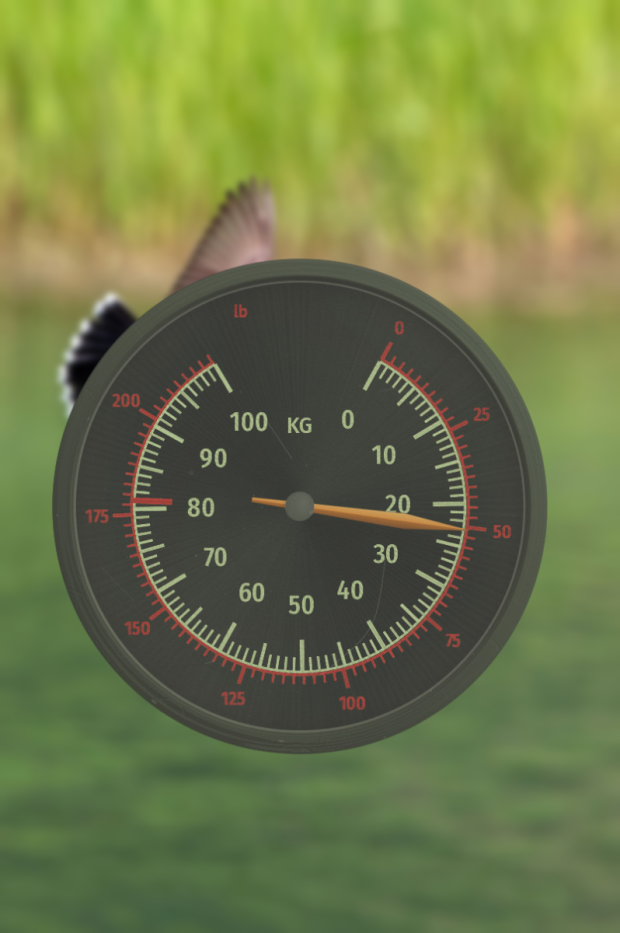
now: 23
